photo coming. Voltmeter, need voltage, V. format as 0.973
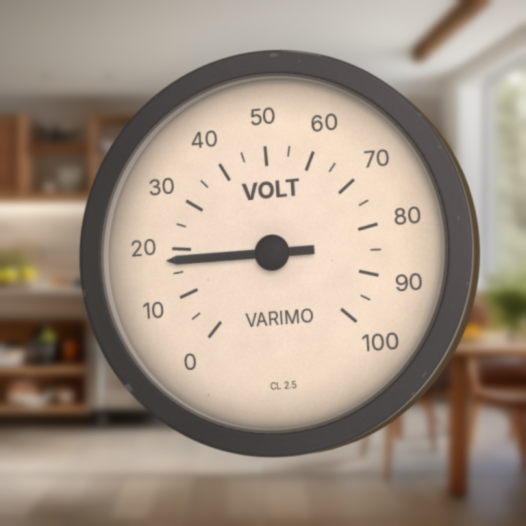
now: 17.5
